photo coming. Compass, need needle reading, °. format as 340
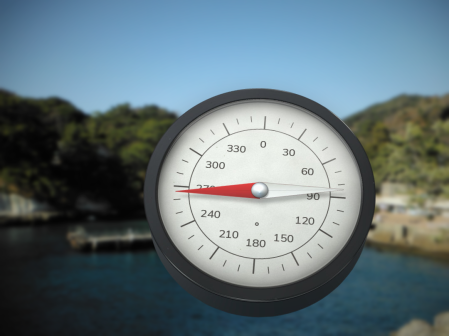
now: 265
